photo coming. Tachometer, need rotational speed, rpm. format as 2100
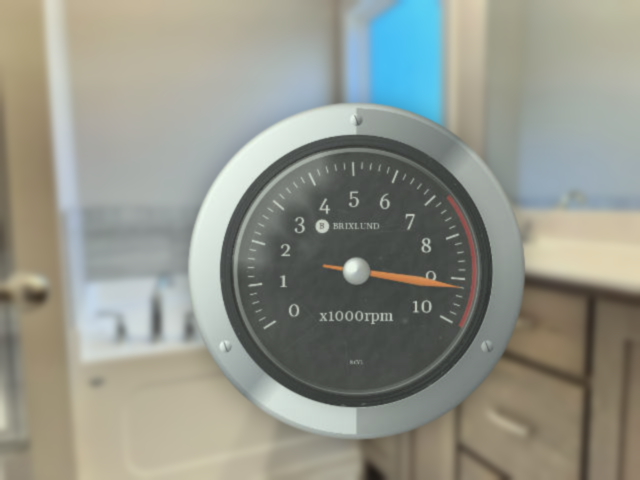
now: 9200
